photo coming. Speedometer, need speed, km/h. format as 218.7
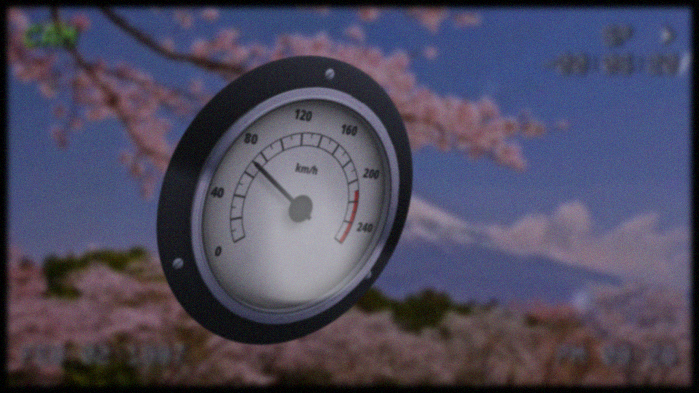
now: 70
